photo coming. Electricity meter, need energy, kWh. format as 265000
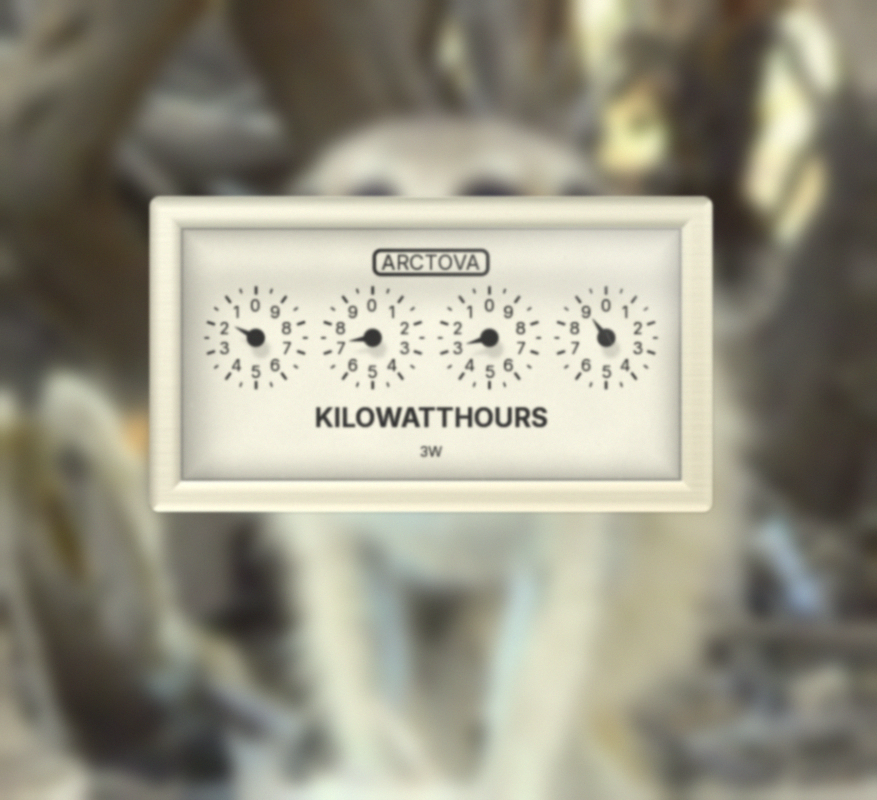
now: 1729
